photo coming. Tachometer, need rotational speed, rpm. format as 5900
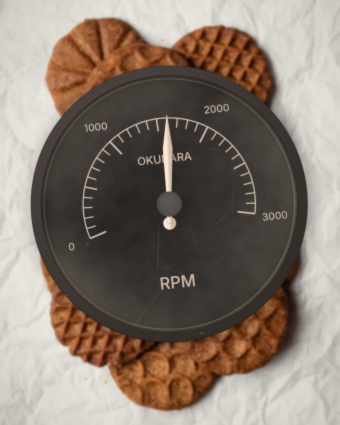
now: 1600
